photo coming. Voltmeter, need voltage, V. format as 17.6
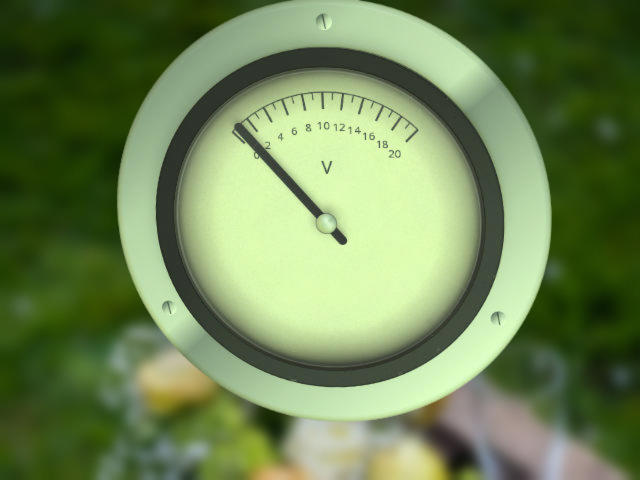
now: 1
